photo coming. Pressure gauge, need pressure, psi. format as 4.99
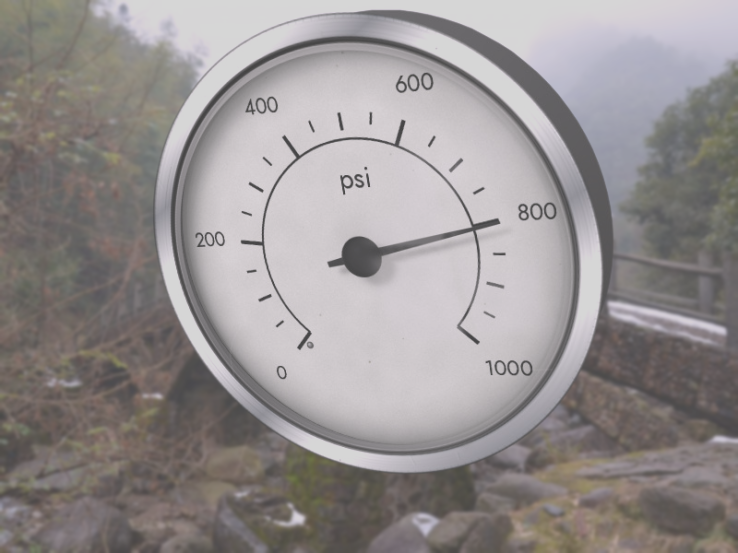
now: 800
